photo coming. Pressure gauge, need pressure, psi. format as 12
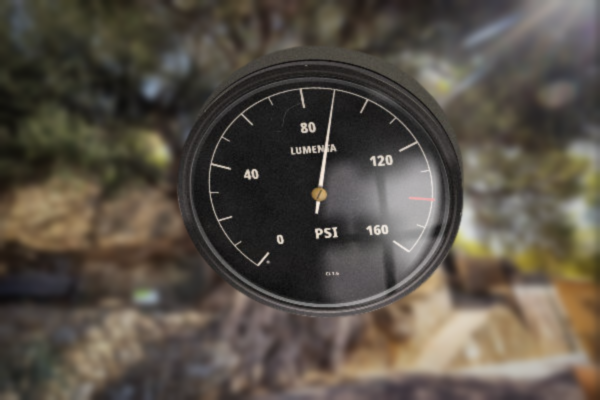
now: 90
